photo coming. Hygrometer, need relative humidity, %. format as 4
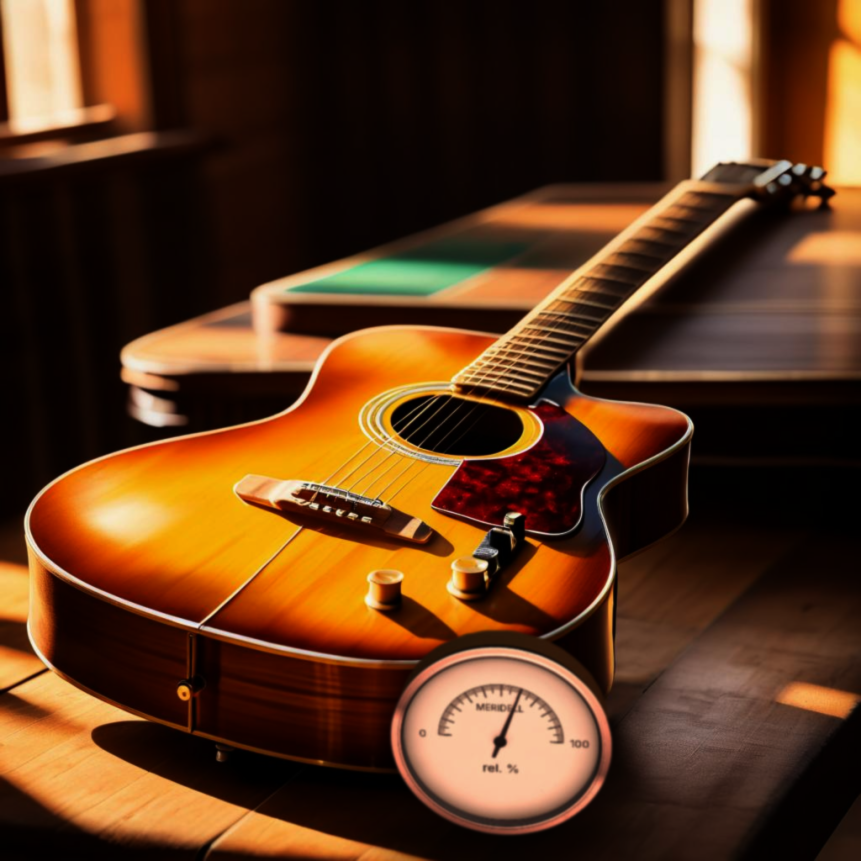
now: 60
